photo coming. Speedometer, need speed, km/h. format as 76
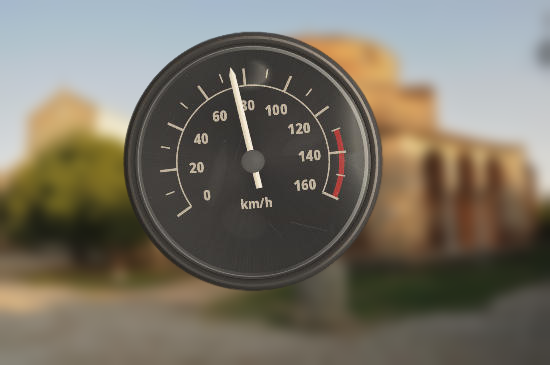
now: 75
